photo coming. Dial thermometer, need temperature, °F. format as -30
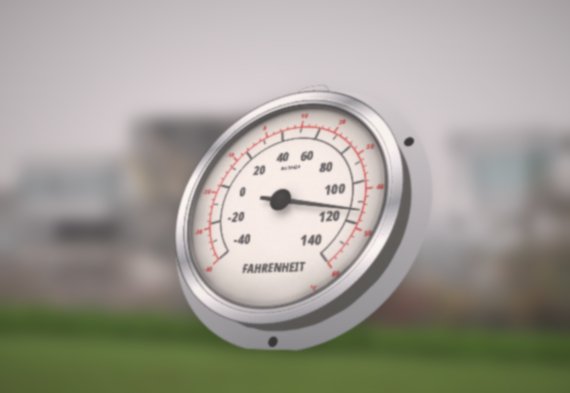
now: 115
